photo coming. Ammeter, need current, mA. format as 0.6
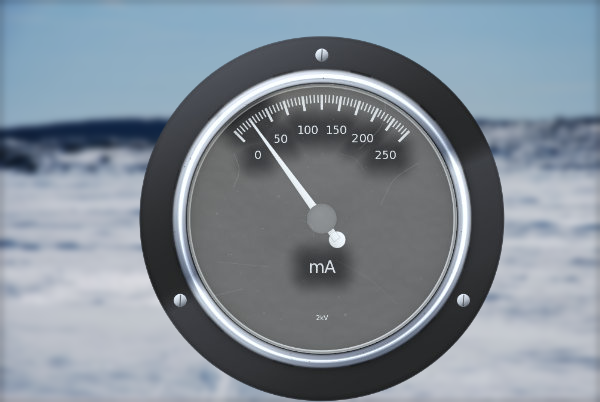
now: 25
